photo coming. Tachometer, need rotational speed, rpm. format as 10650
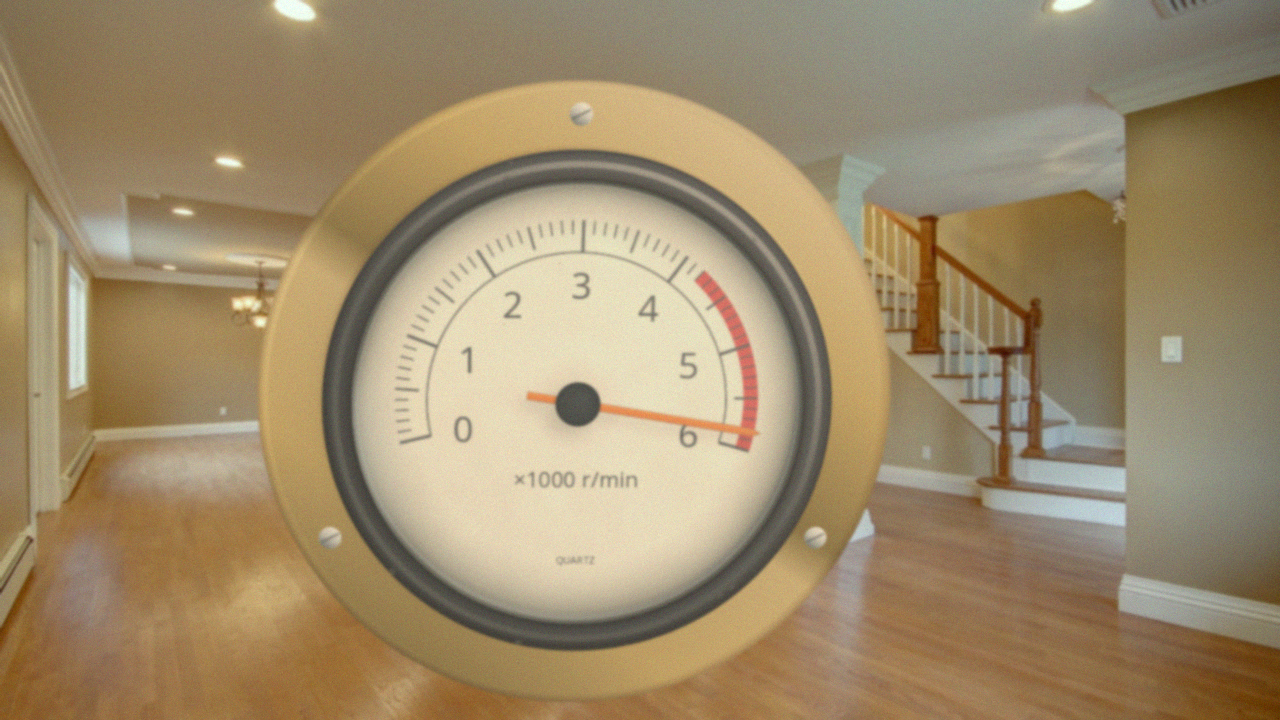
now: 5800
